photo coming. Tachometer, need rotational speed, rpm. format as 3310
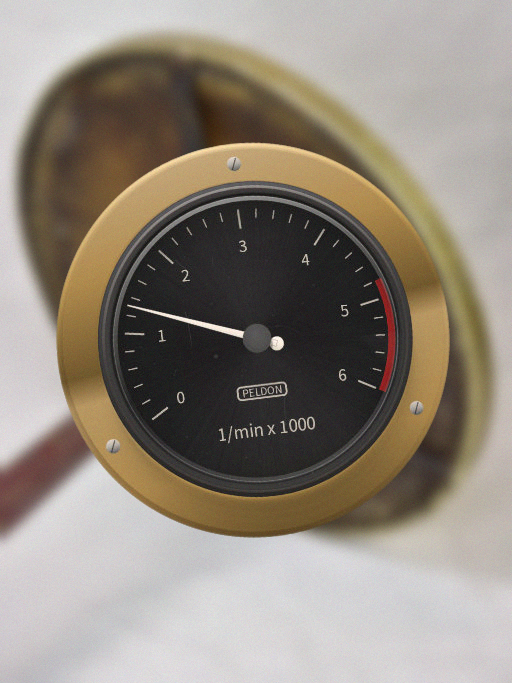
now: 1300
